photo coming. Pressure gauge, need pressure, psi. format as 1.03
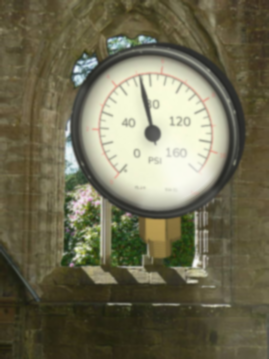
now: 75
